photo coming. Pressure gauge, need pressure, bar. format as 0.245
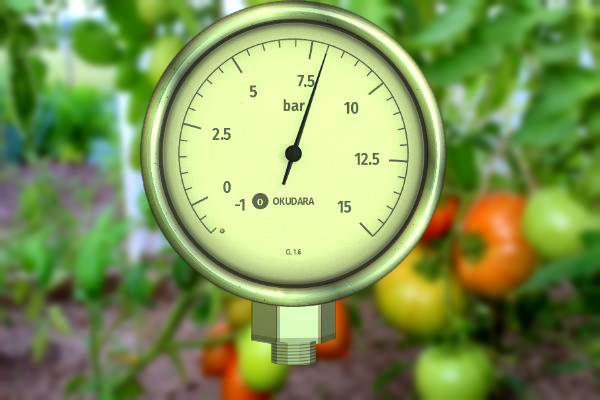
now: 8
